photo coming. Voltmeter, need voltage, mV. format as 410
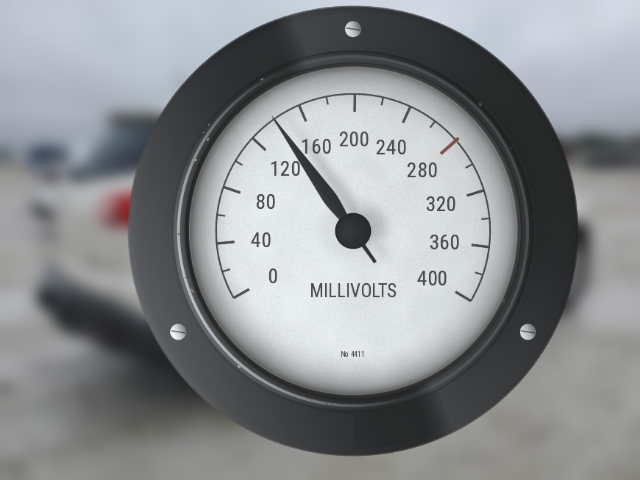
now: 140
